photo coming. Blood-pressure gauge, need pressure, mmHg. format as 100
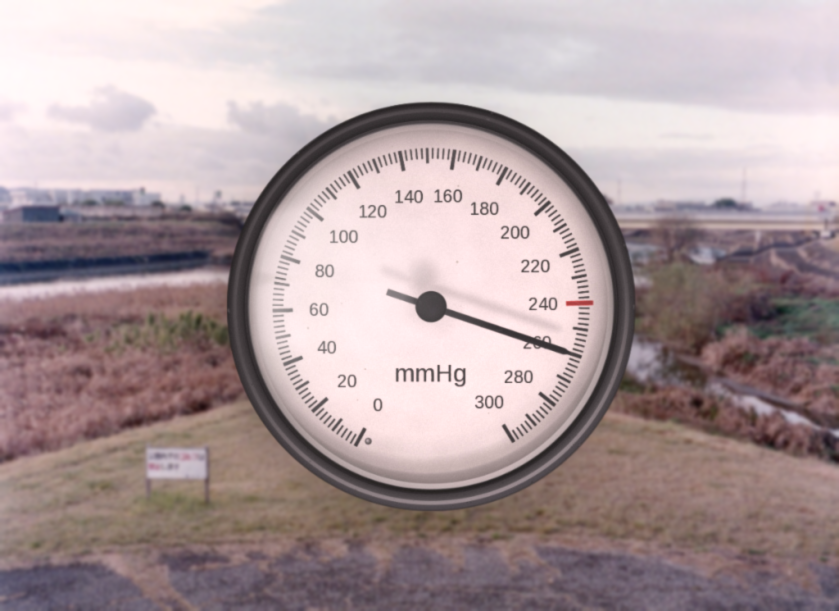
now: 260
